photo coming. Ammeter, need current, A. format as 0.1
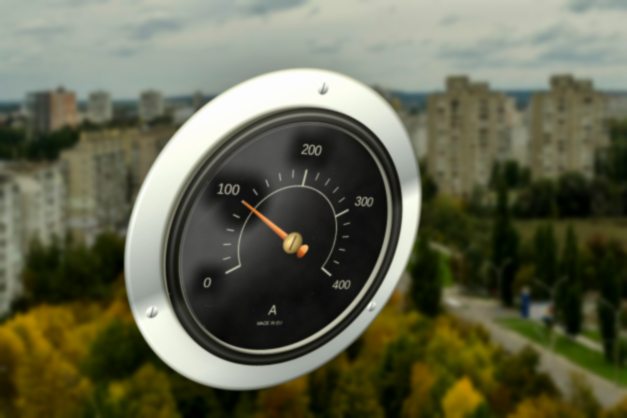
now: 100
